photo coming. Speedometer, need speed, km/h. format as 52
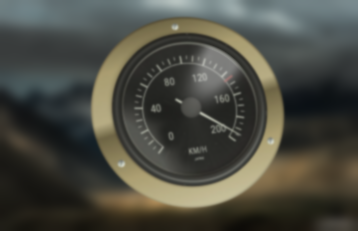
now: 195
